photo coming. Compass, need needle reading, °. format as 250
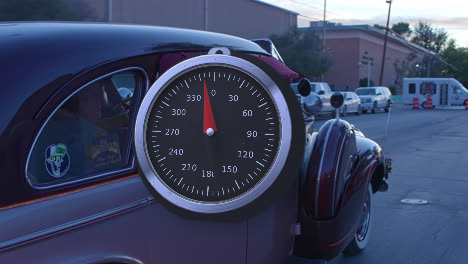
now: 350
